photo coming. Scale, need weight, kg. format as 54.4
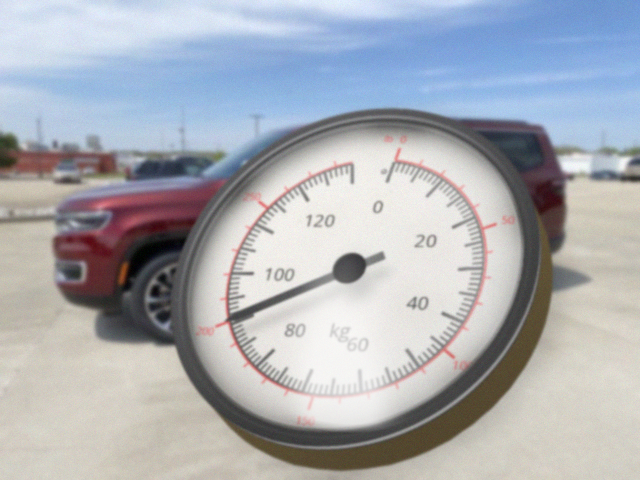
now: 90
